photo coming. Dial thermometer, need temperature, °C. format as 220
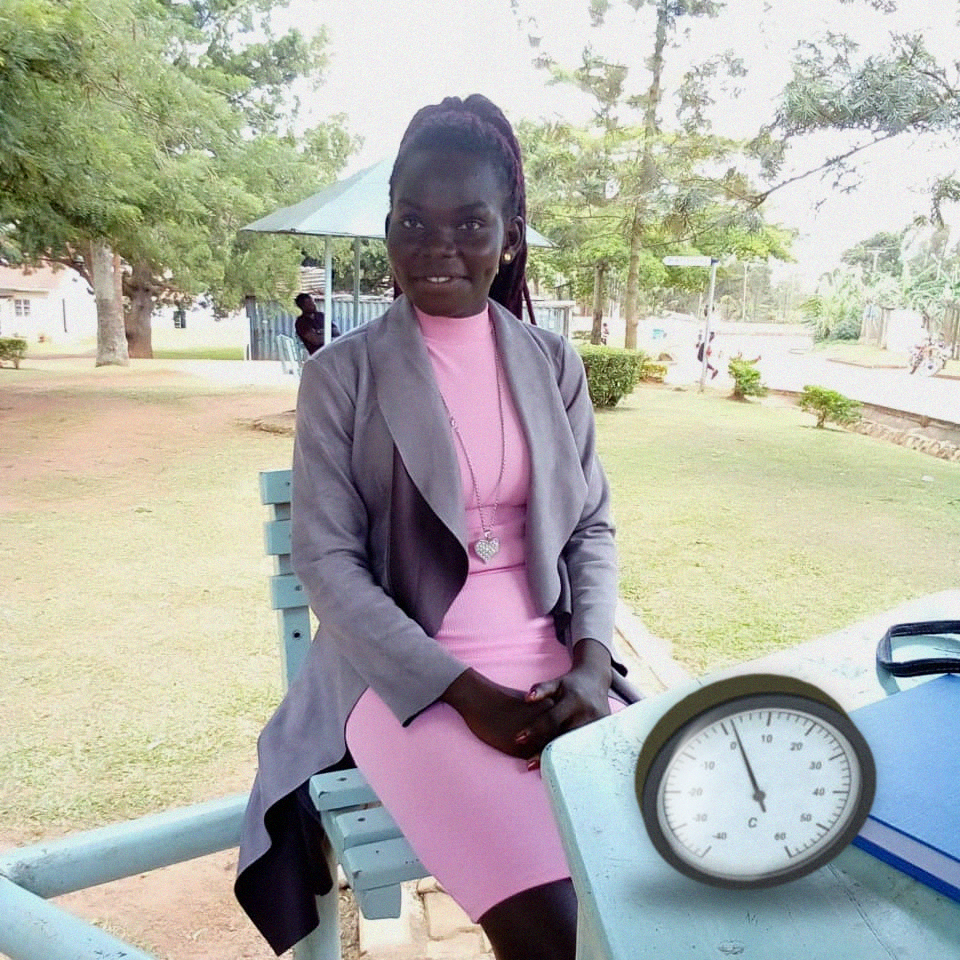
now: 2
